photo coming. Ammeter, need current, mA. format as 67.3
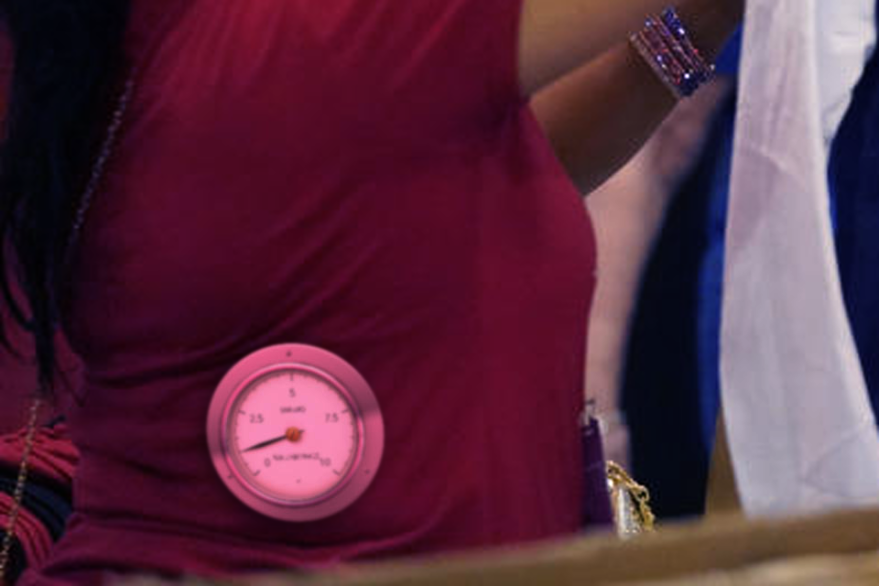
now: 1
